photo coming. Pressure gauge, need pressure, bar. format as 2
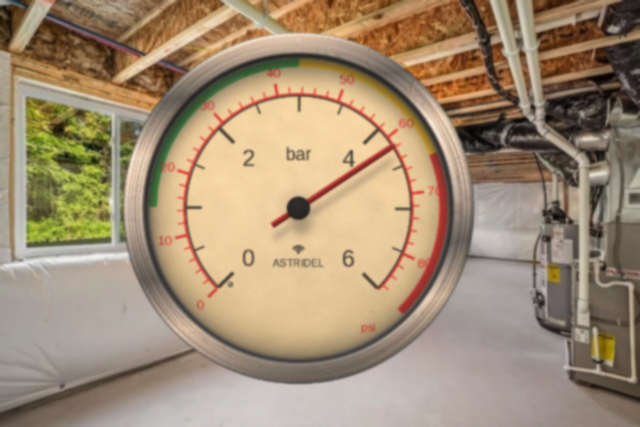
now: 4.25
